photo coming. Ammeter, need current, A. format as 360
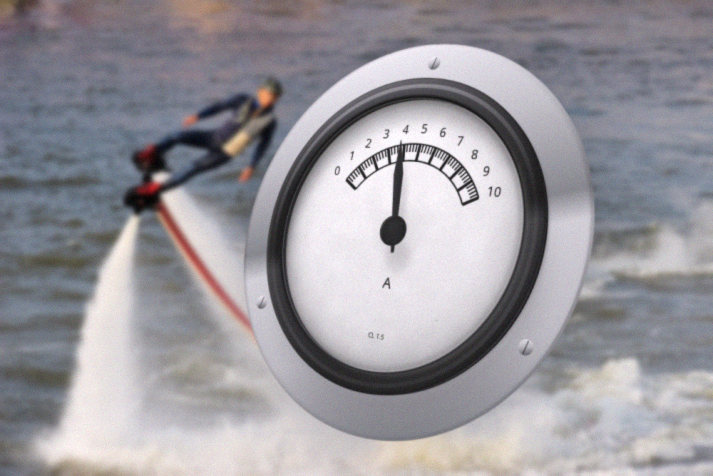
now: 4
